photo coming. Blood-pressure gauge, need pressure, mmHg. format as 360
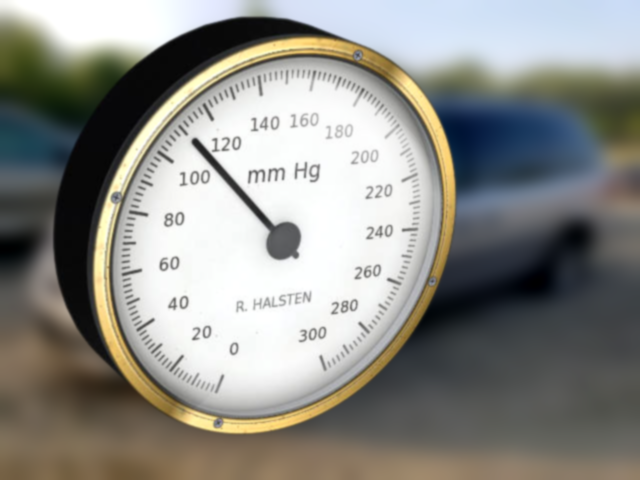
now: 110
